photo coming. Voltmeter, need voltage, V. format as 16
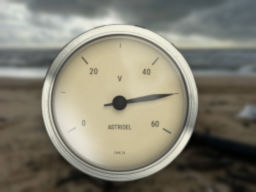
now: 50
